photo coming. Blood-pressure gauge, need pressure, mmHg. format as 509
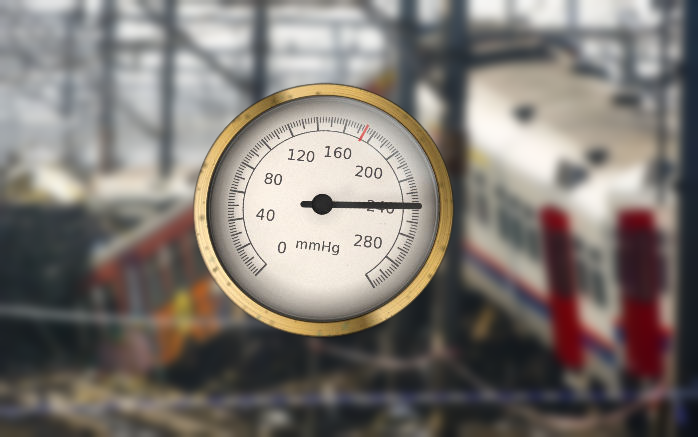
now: 240
